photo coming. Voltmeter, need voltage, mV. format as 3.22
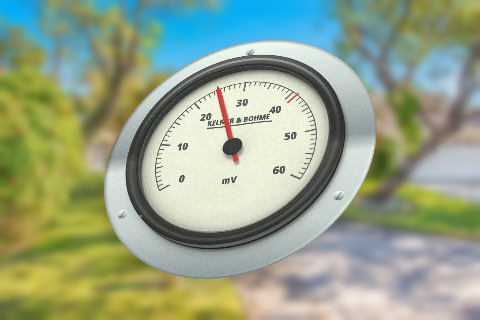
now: 25
